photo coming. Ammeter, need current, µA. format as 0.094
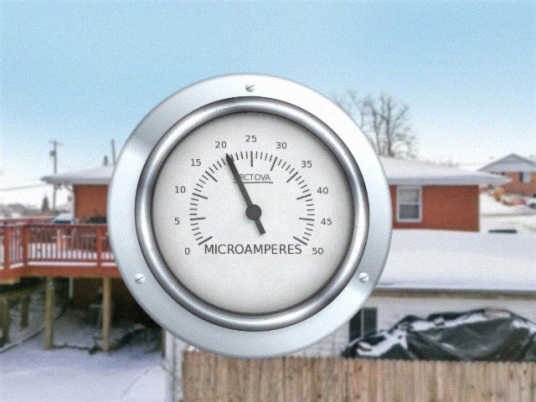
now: 20
